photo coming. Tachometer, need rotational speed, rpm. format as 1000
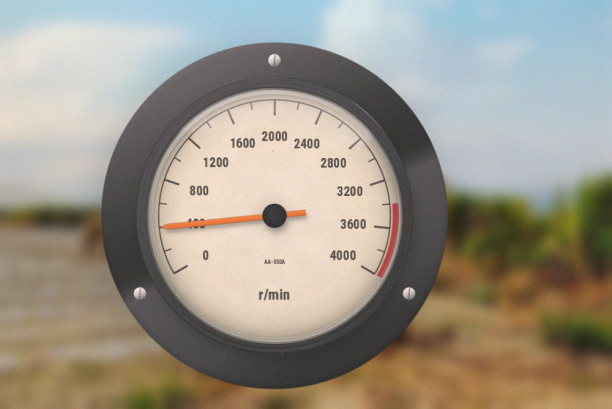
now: 400
